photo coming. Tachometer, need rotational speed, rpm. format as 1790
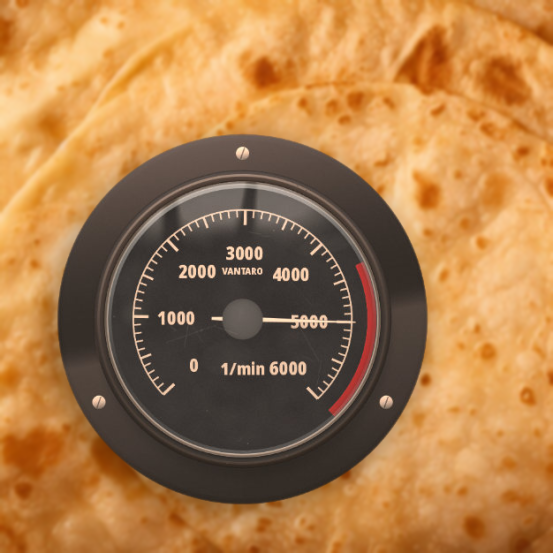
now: 5000
